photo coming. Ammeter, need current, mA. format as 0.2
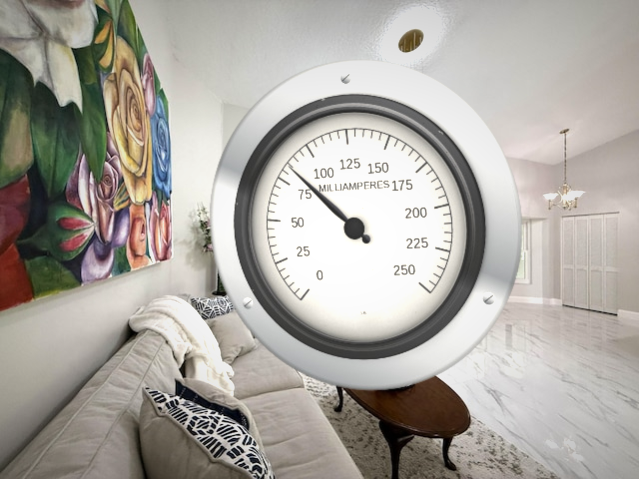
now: 85
